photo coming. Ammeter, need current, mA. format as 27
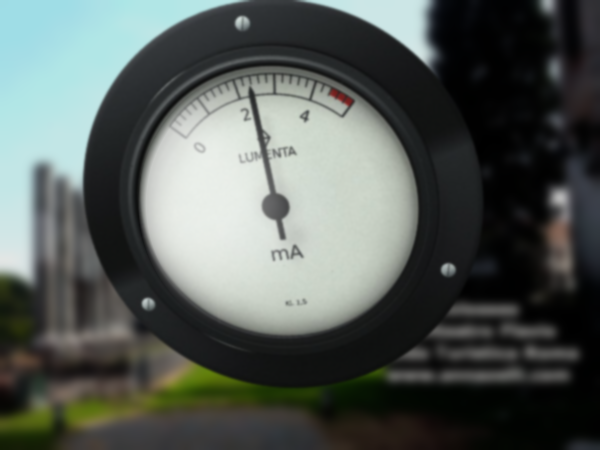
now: 2.4
